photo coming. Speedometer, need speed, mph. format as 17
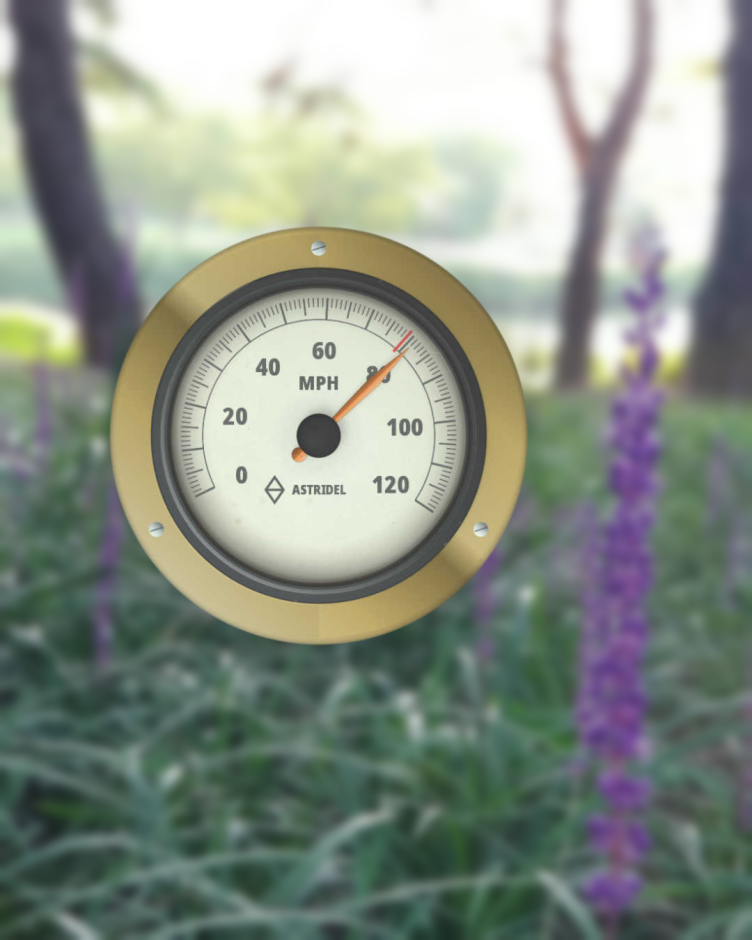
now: 81
